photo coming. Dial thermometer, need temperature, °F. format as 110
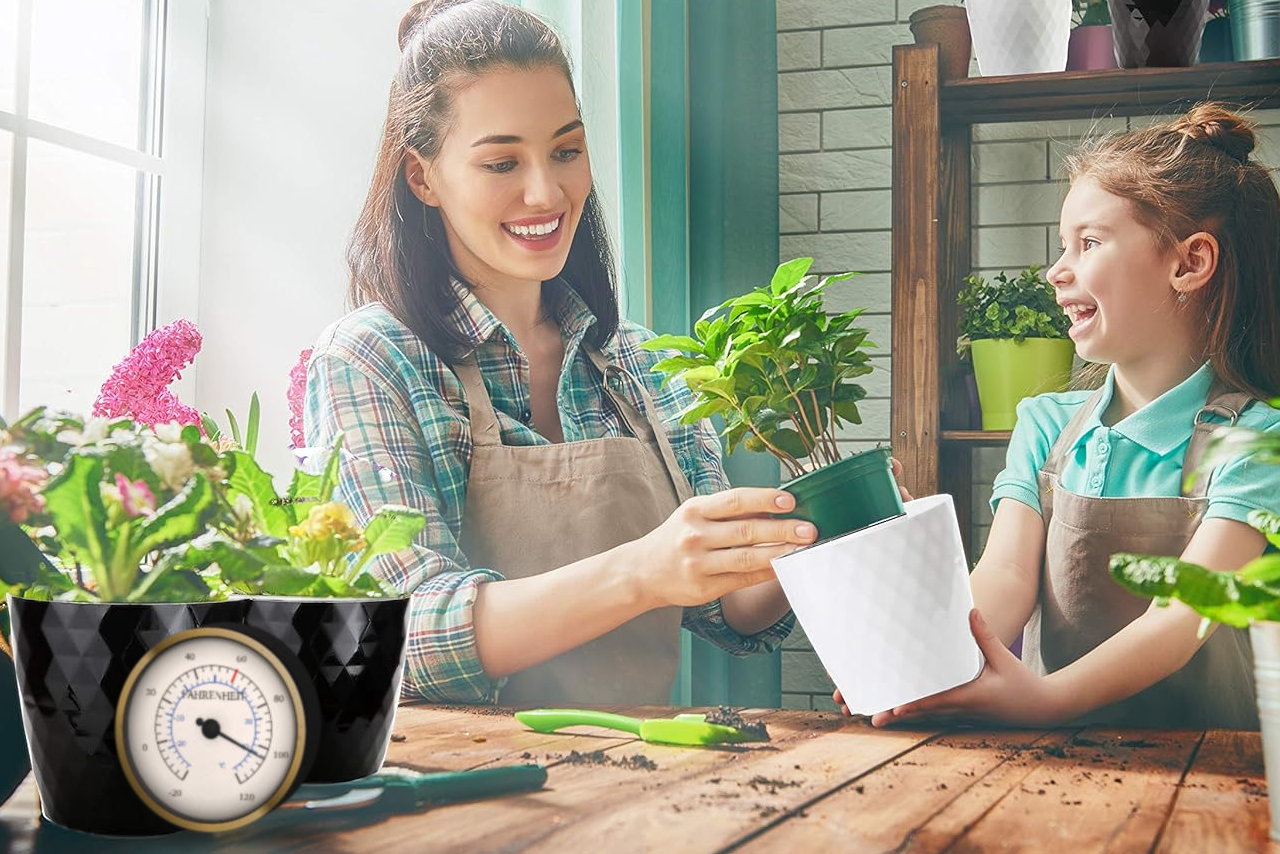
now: 104
